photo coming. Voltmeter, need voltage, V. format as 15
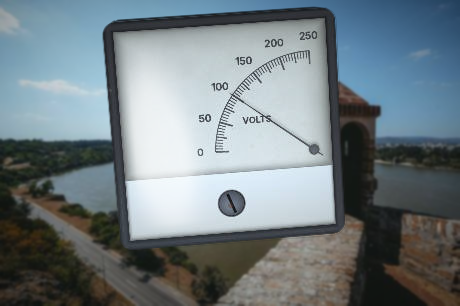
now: 100
